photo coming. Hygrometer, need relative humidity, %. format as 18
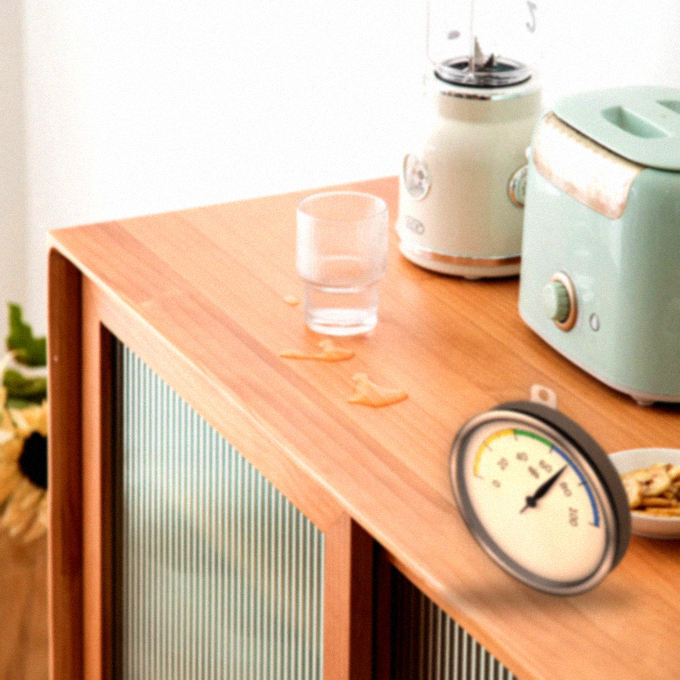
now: 70
